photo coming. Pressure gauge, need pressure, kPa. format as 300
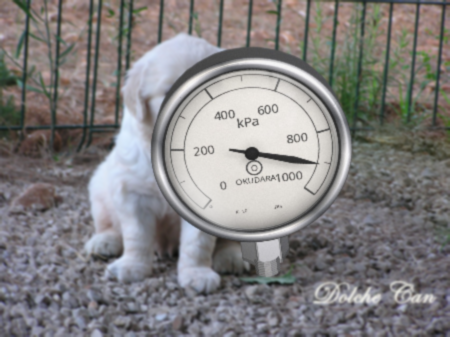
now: 900
